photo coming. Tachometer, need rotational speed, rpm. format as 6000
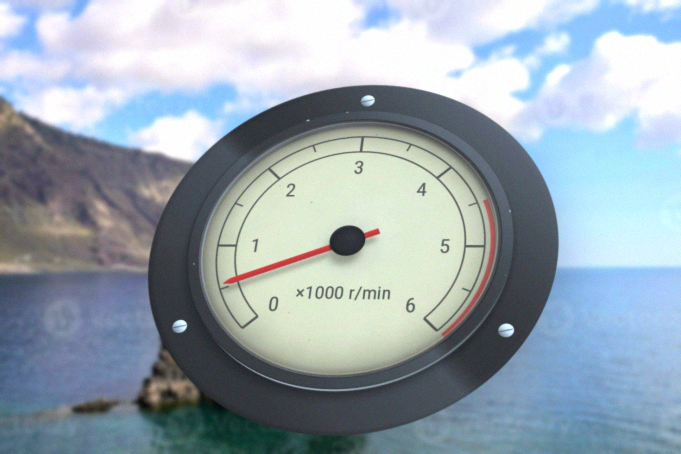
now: 500
